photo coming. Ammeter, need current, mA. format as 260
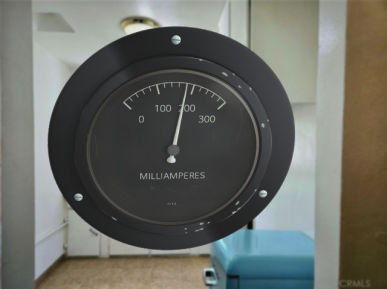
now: 180
